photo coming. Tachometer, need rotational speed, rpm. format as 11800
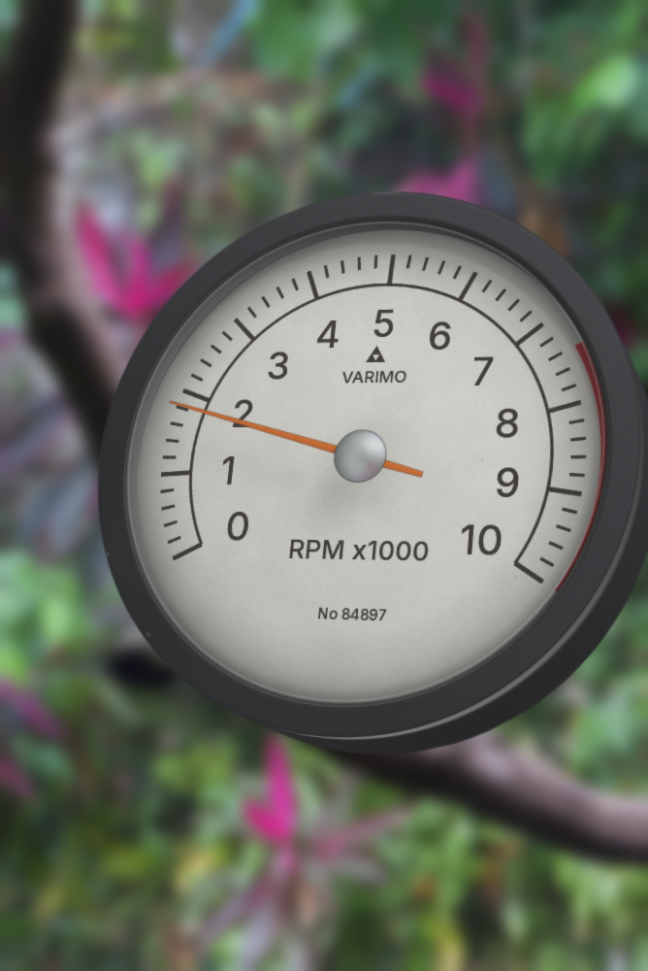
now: 1800
